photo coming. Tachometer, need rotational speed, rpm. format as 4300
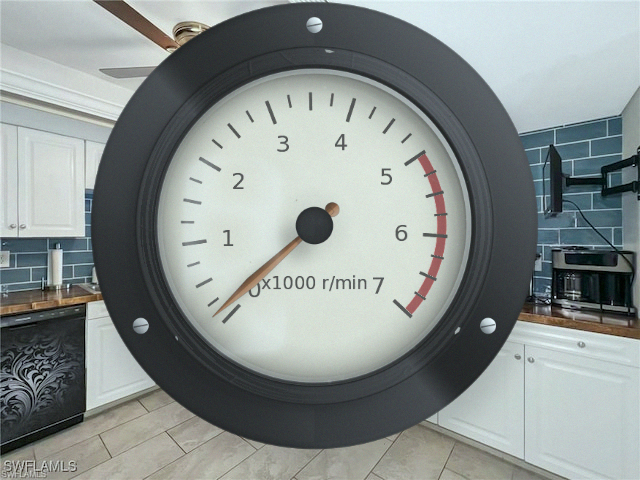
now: 125
